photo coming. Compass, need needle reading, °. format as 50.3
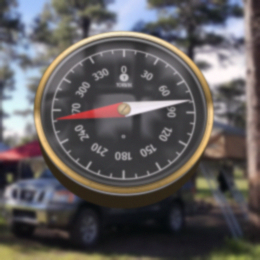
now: 260
